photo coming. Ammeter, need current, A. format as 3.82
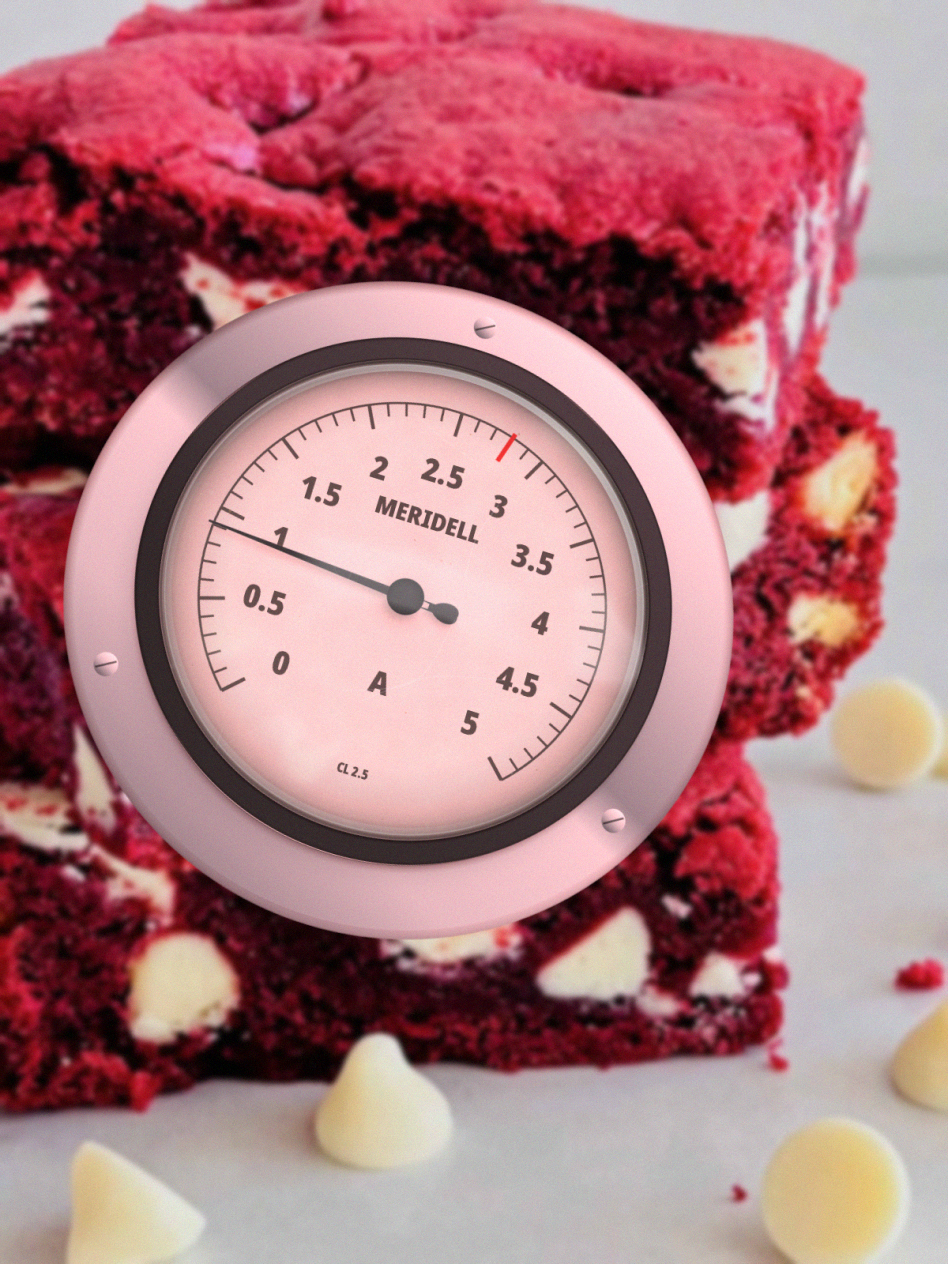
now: 0.9
